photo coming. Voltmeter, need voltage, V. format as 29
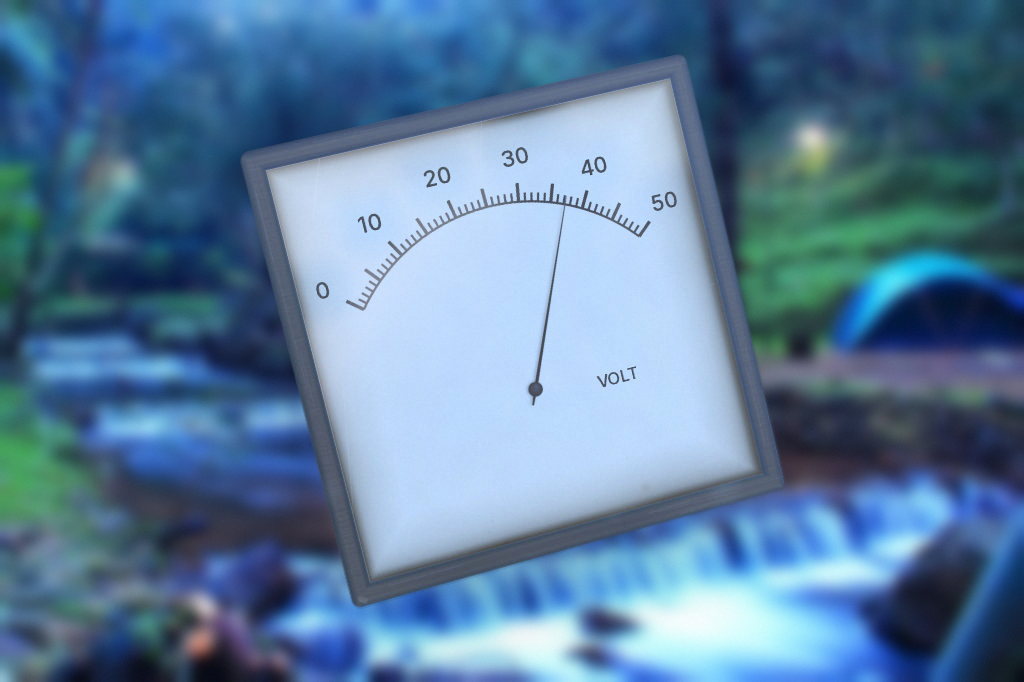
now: 37
